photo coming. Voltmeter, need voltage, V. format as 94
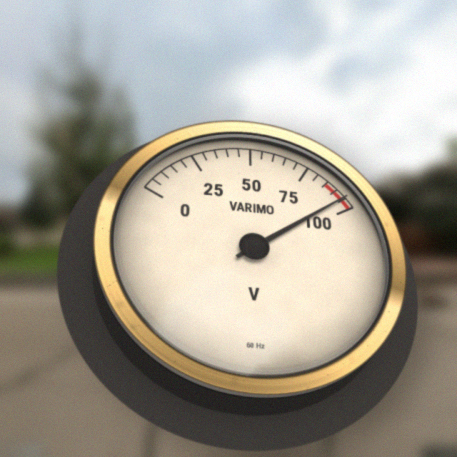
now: 95
